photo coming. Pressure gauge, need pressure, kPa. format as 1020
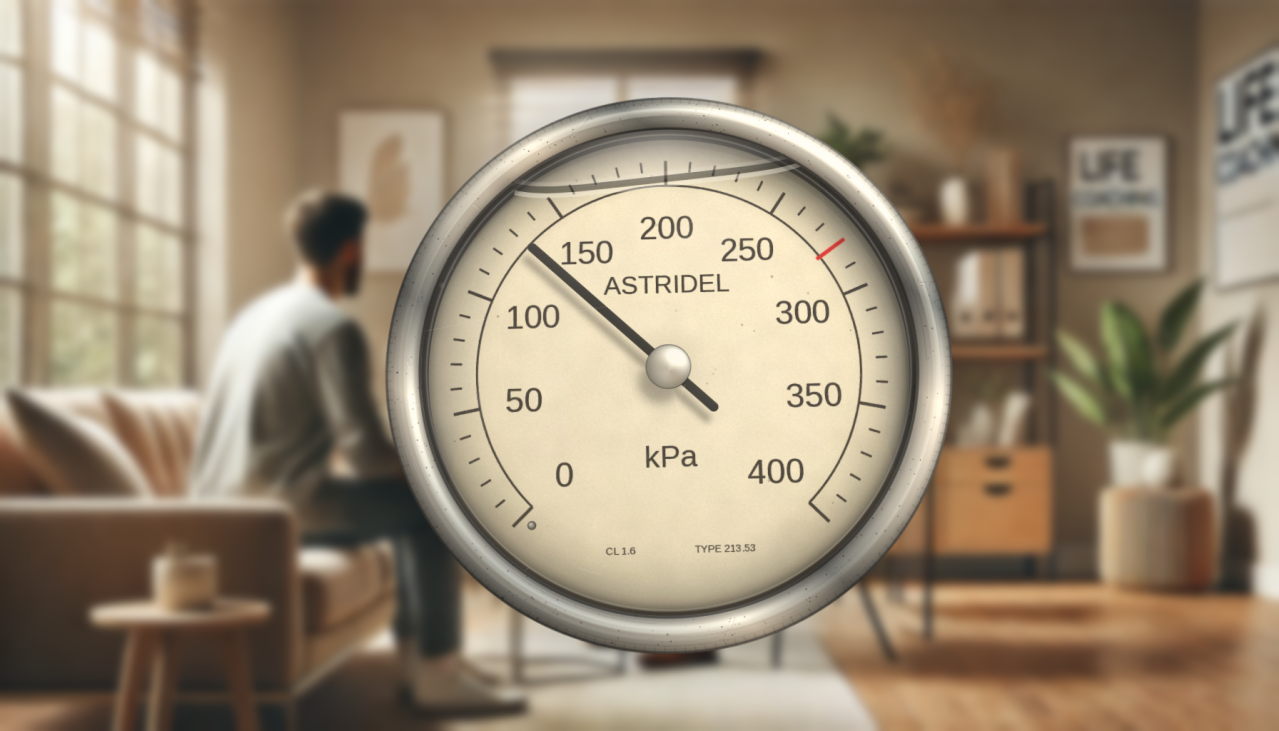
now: 130
